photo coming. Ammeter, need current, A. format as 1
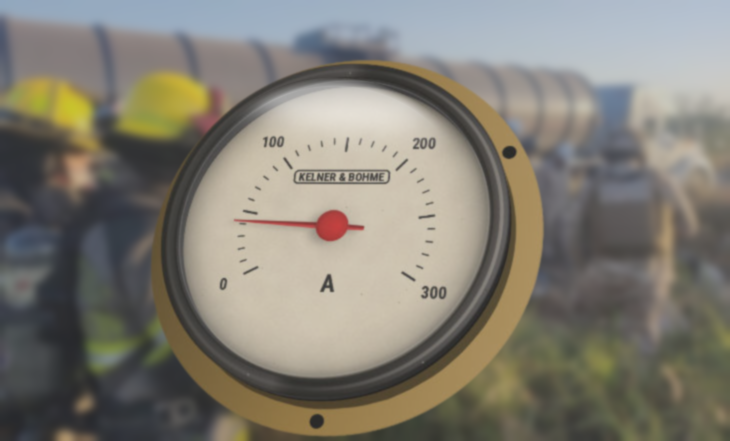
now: 40
